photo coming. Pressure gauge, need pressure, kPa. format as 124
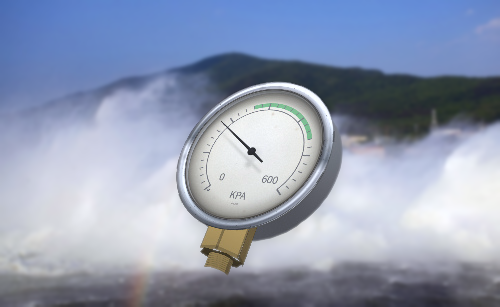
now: 180
